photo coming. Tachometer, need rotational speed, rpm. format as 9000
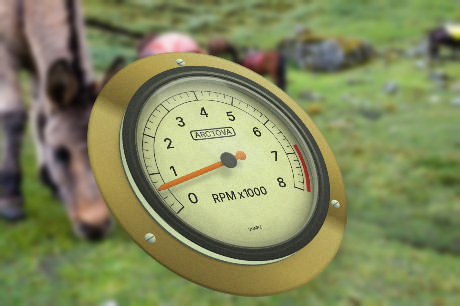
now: 600
